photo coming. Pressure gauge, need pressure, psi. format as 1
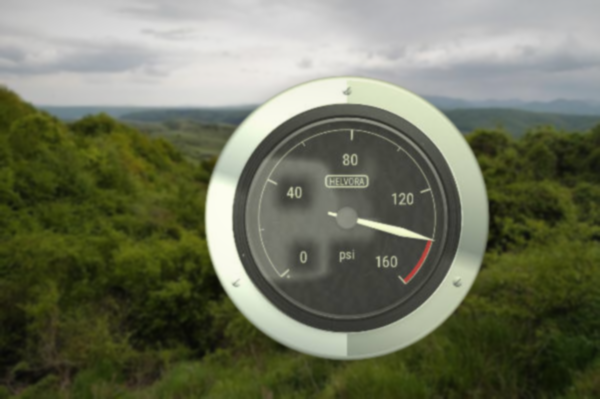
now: 140
